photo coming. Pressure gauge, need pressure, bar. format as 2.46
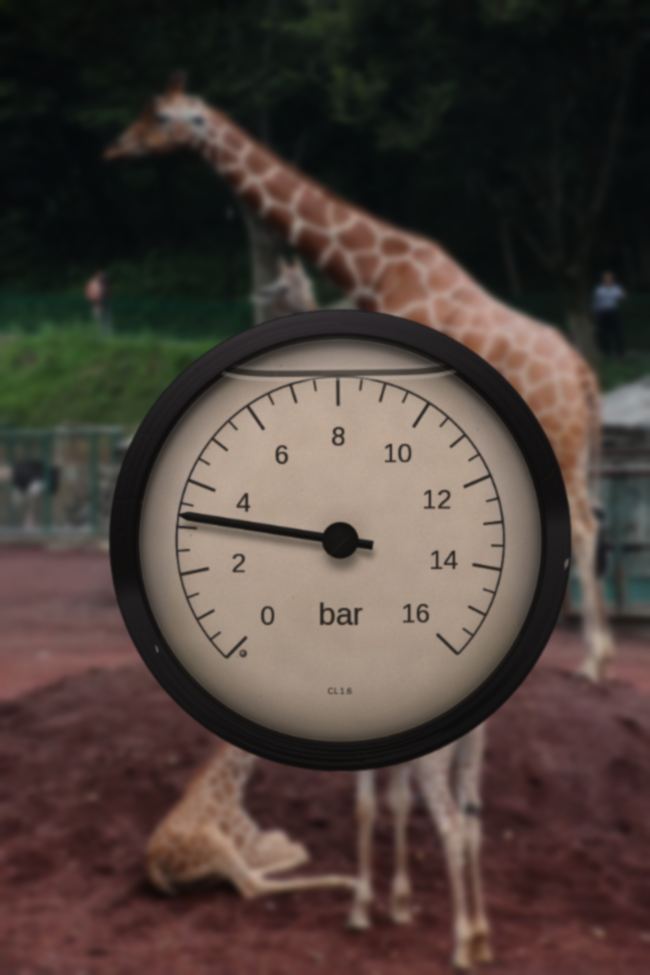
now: 3.25
